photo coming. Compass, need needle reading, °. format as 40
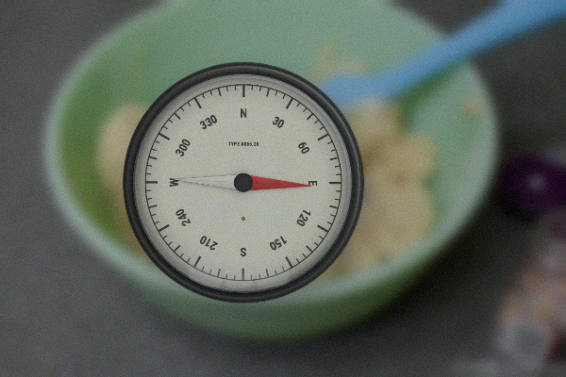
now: 92.5
